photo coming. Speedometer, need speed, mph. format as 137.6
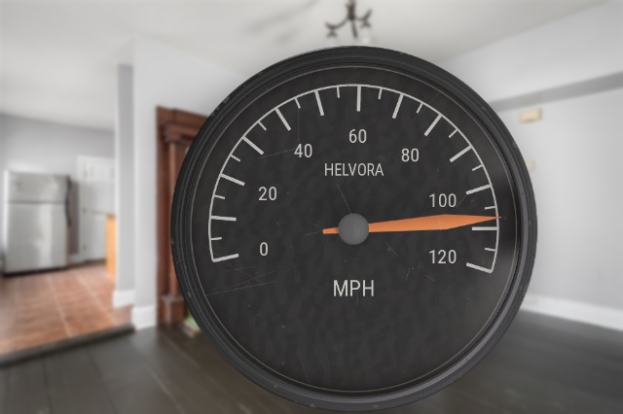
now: 107.5
